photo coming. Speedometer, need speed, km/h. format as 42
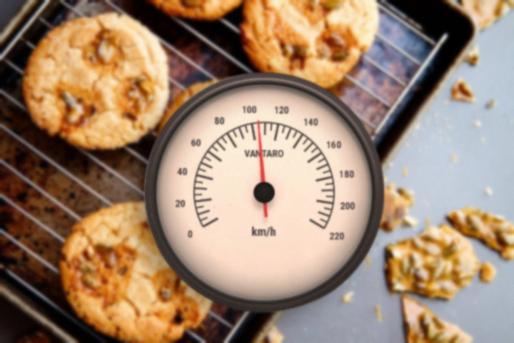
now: 105
